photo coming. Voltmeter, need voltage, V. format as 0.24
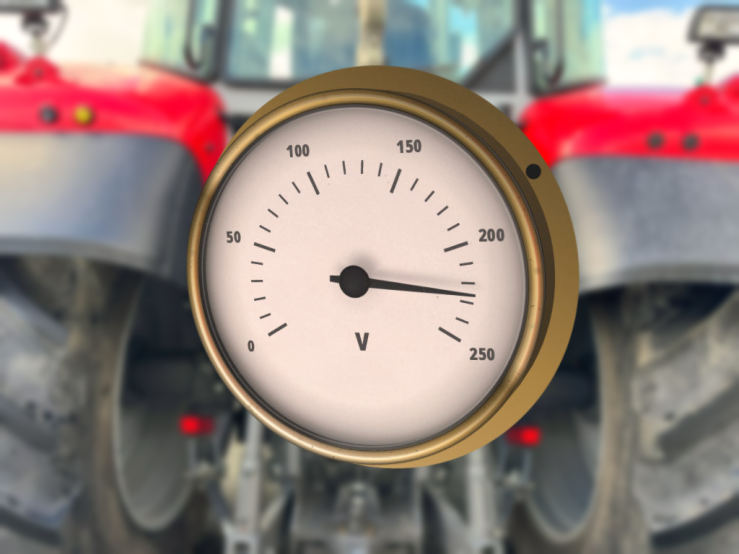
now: 225
